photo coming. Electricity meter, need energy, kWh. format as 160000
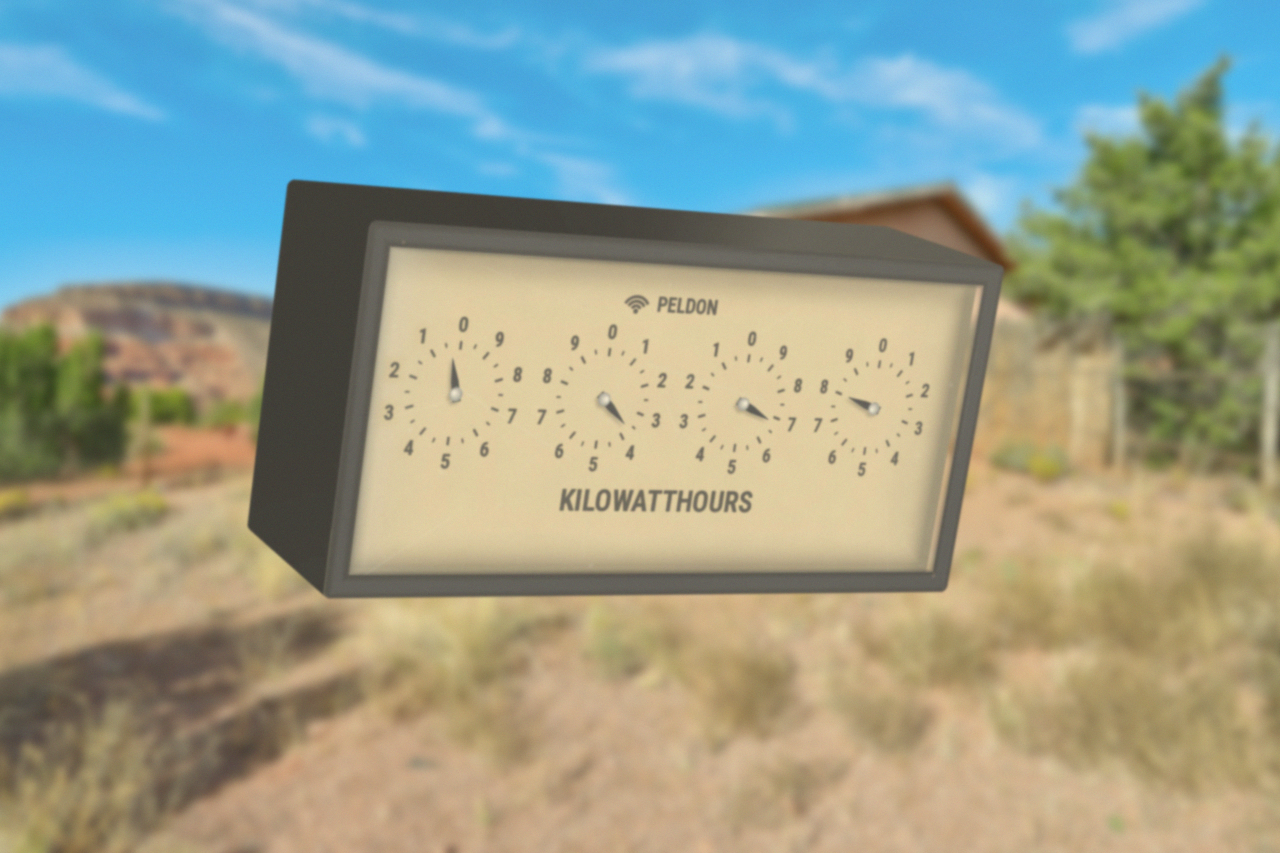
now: 368
